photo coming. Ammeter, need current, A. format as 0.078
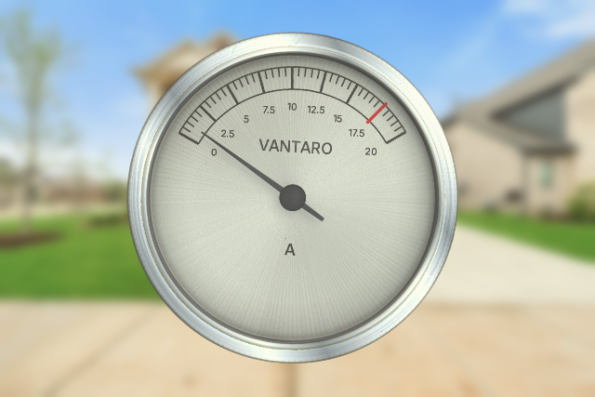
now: 1
